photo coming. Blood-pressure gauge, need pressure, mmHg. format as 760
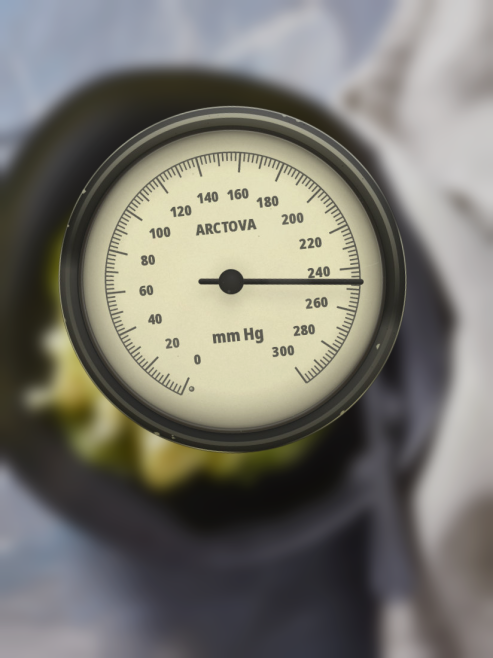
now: 246
